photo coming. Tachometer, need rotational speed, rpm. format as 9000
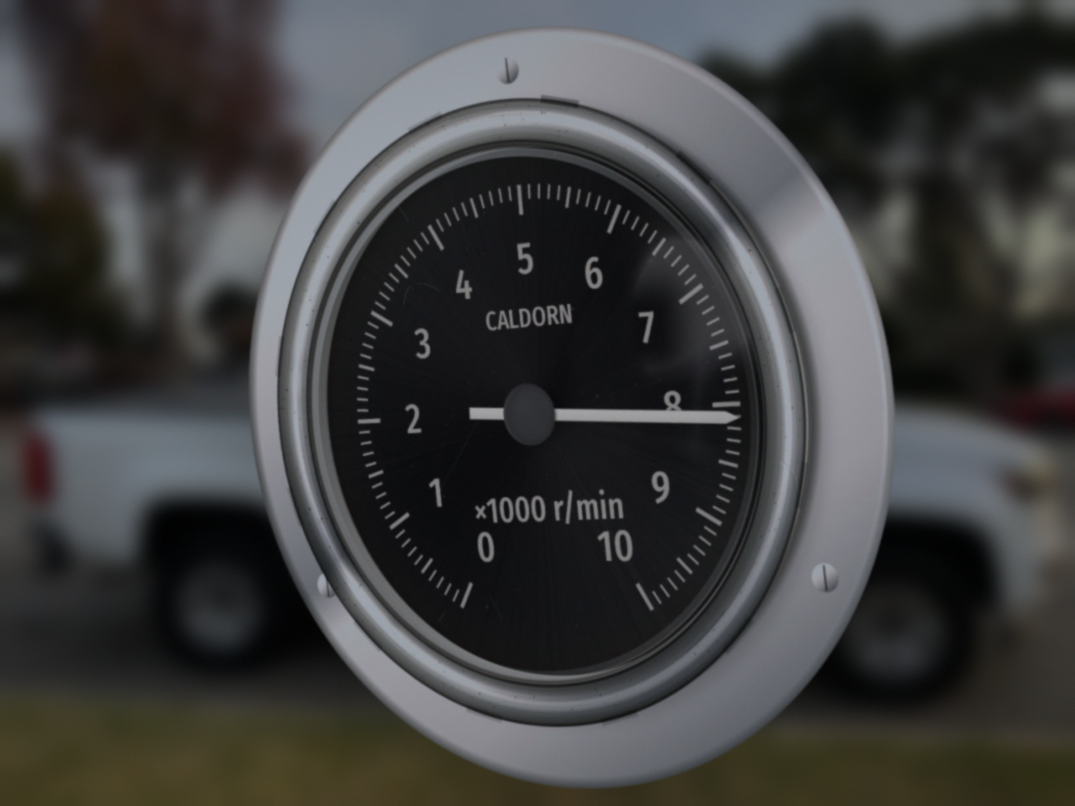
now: 8100
